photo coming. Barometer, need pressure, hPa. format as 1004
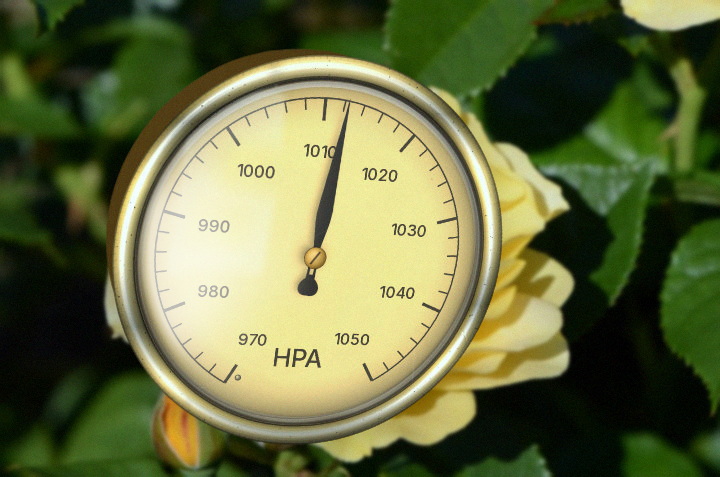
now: 1012
